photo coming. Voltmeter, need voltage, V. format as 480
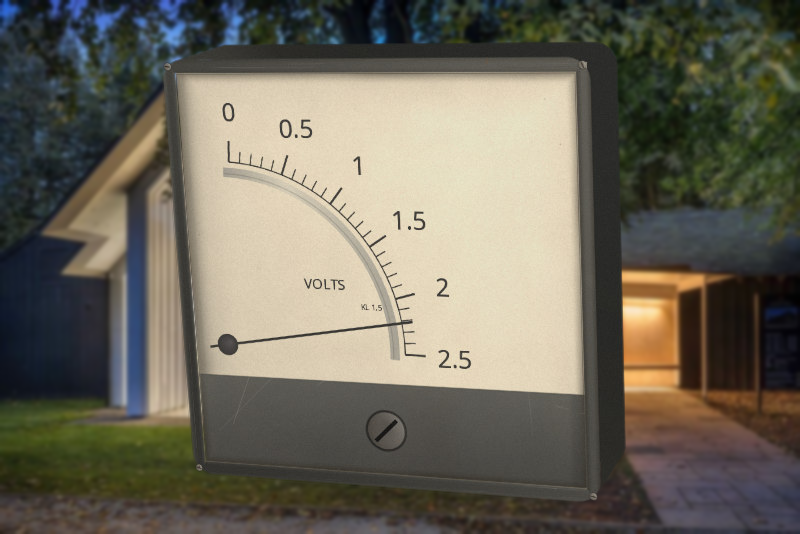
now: 2.2
